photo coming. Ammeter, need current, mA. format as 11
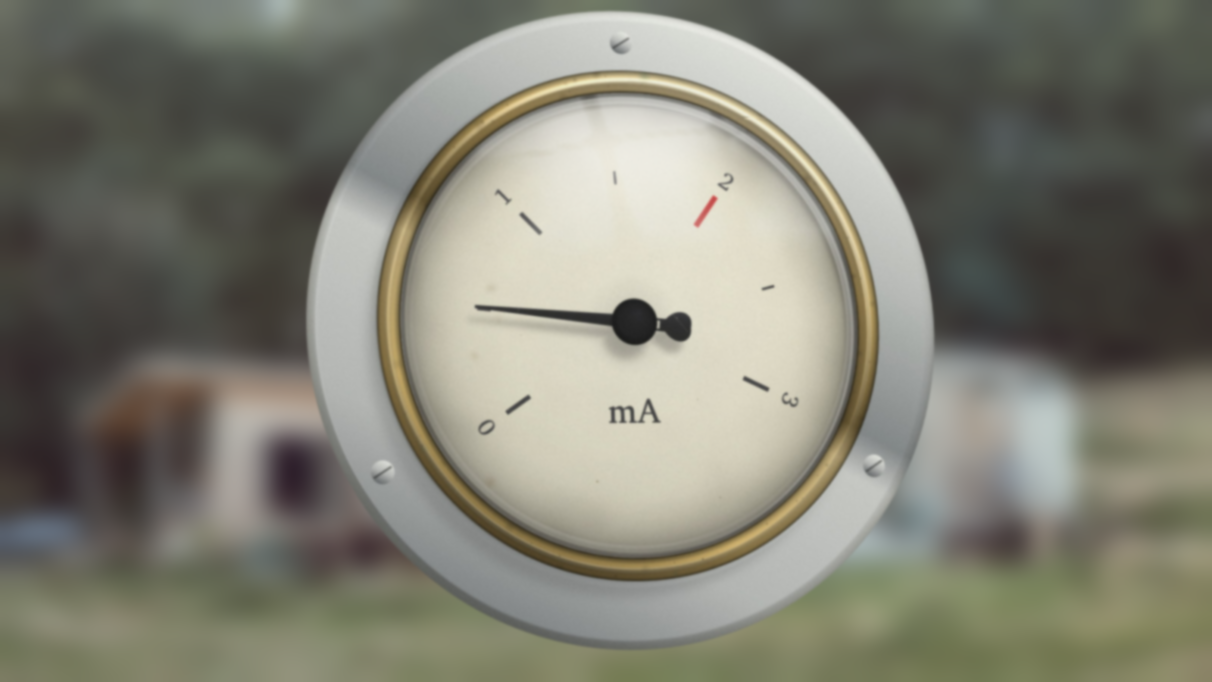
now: 0.5
